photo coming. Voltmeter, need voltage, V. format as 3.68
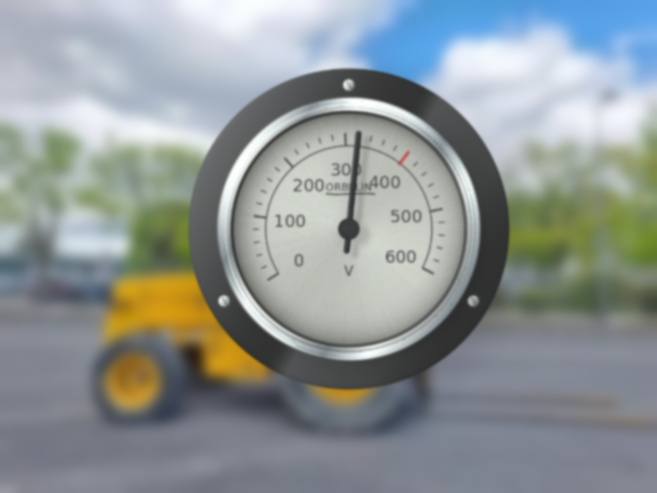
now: 320
